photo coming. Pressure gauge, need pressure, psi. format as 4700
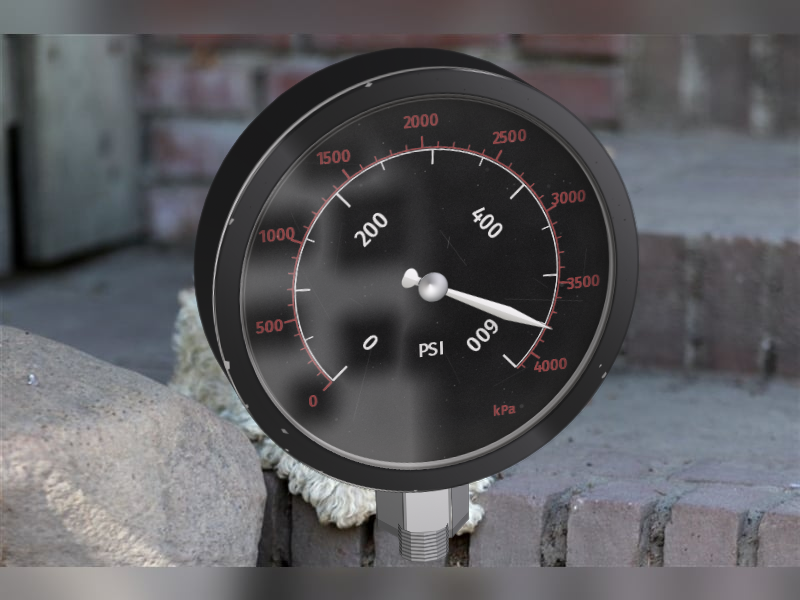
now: 550
